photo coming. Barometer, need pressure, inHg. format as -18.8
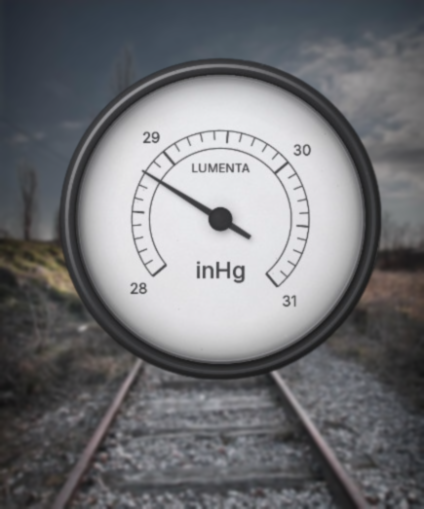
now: 28.8
